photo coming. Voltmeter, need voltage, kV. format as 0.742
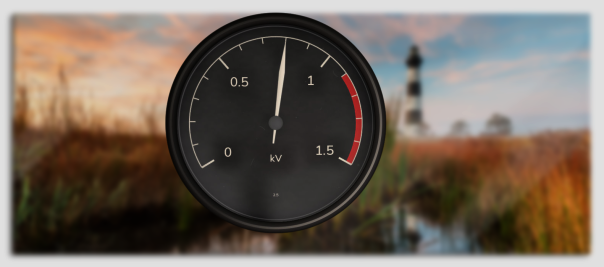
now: 0.8
